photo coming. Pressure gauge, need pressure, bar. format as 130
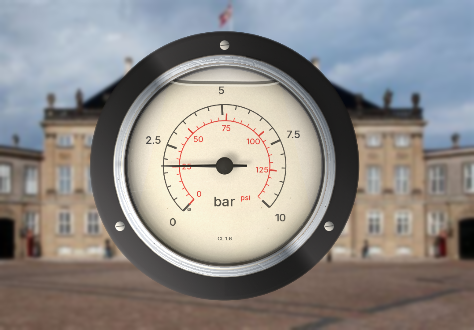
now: 1.75
